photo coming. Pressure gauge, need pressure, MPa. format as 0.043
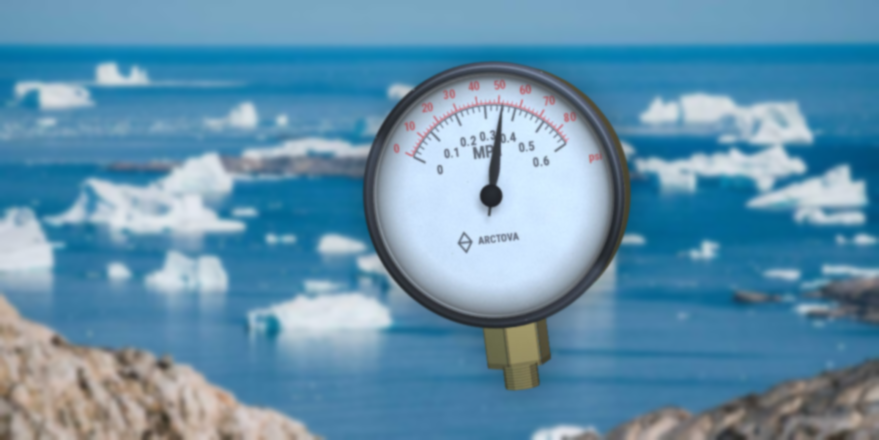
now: 0.36
